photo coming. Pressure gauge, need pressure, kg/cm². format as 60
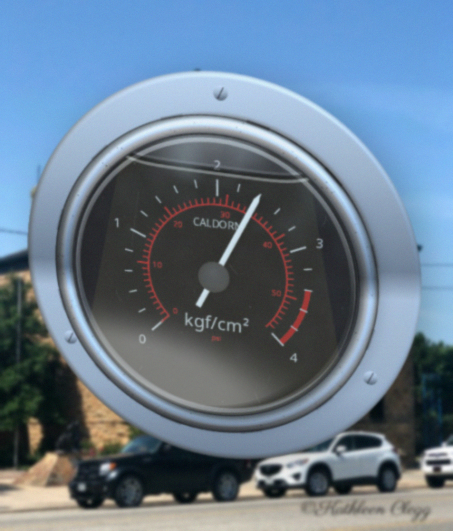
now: 2.4
